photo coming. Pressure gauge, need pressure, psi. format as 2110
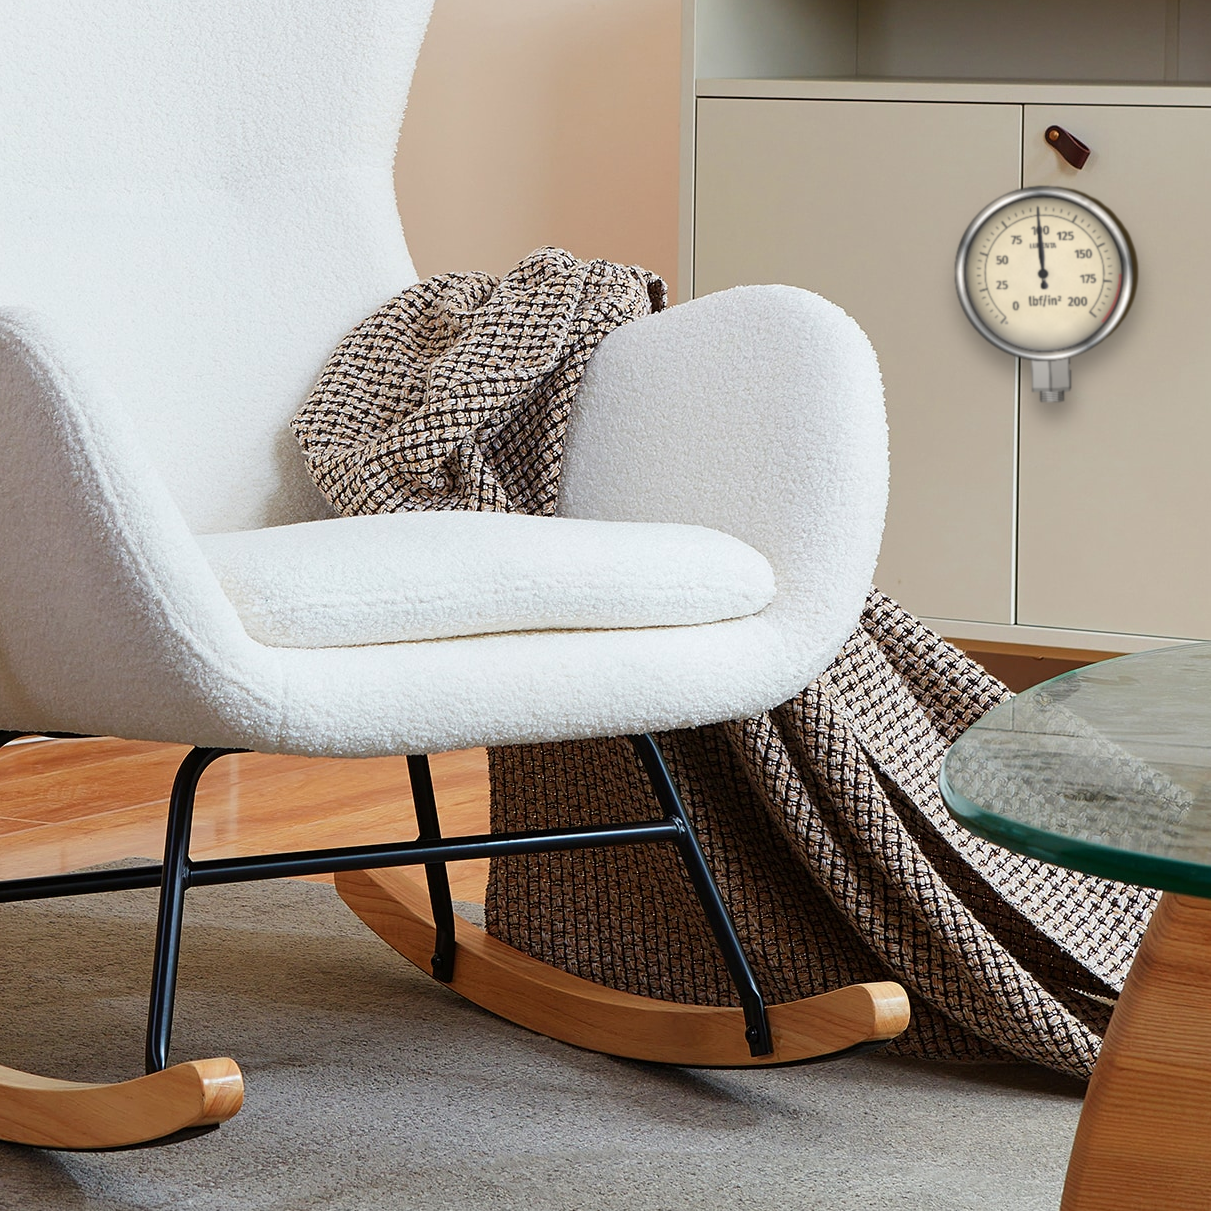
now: 100
